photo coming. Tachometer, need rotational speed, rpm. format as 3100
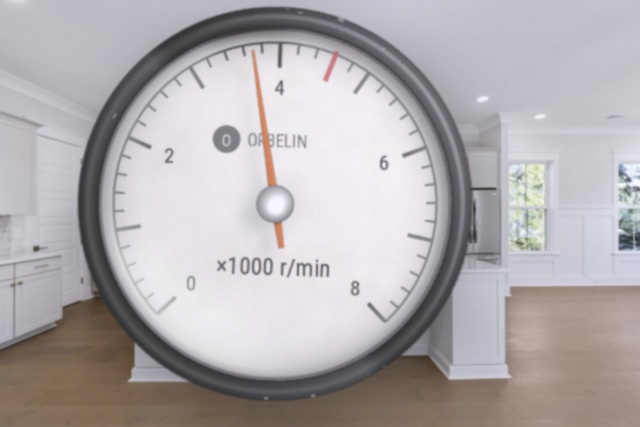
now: 3700
